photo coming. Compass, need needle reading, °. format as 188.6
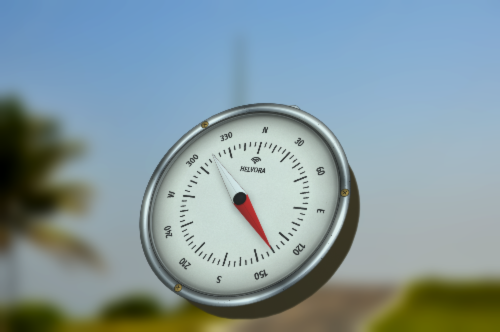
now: 135
